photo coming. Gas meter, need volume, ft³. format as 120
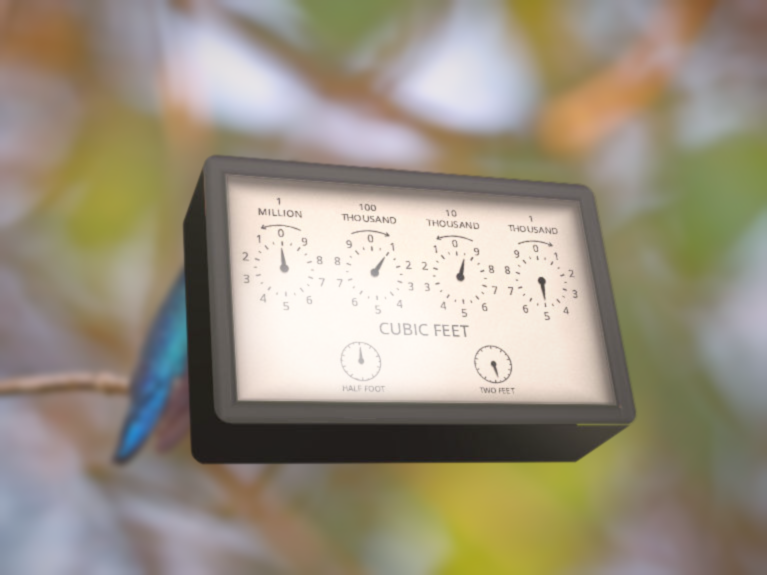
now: 9500
